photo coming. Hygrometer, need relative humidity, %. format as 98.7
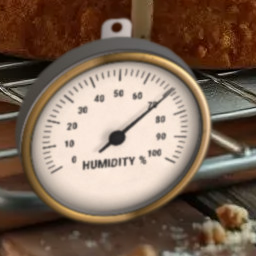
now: 70
